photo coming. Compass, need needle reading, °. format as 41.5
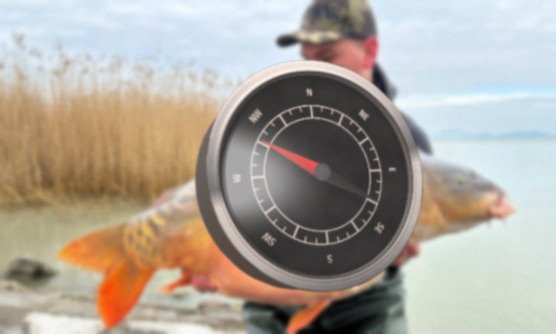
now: 300
